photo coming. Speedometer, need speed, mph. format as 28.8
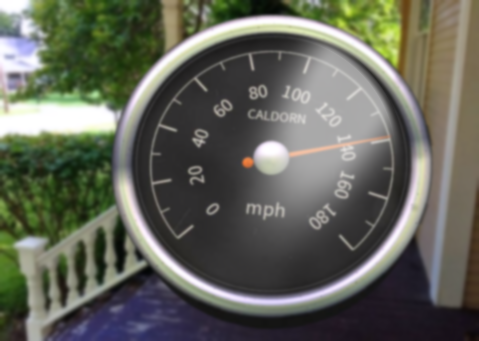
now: 140
